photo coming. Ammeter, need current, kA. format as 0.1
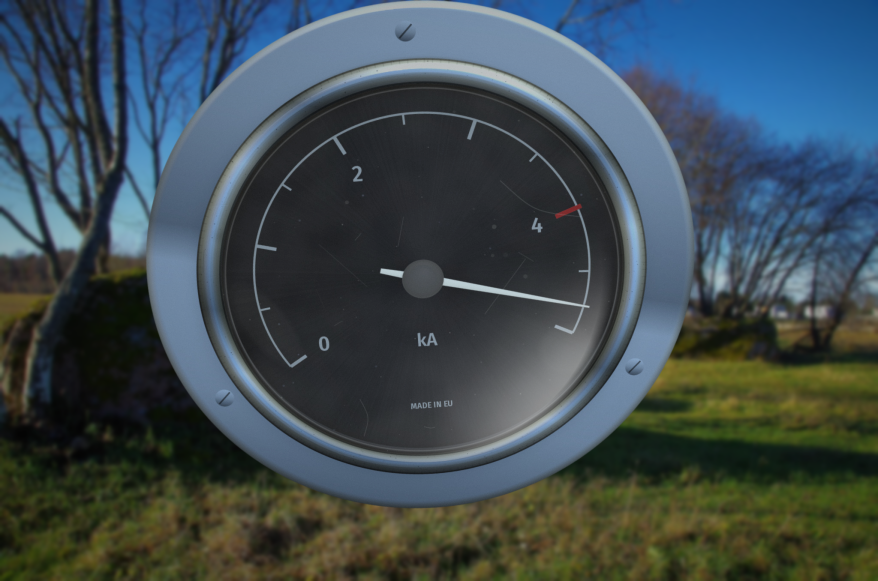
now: 4.75
